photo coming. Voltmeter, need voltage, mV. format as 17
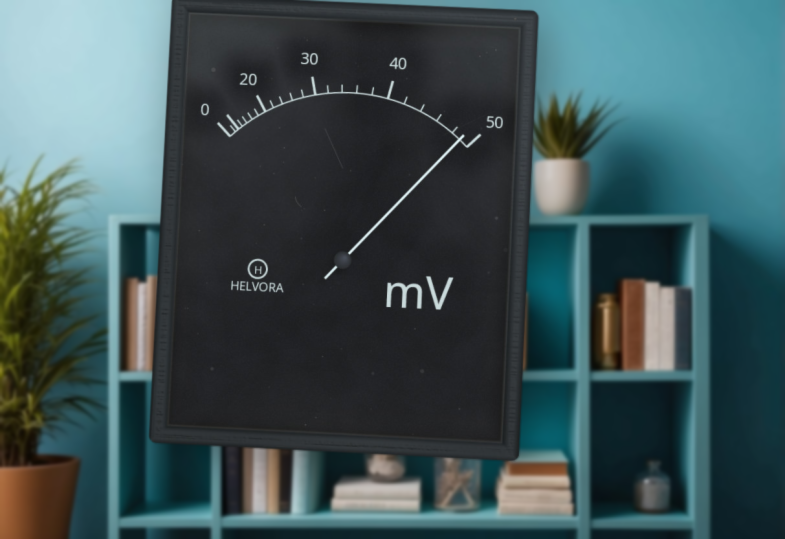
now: 49
